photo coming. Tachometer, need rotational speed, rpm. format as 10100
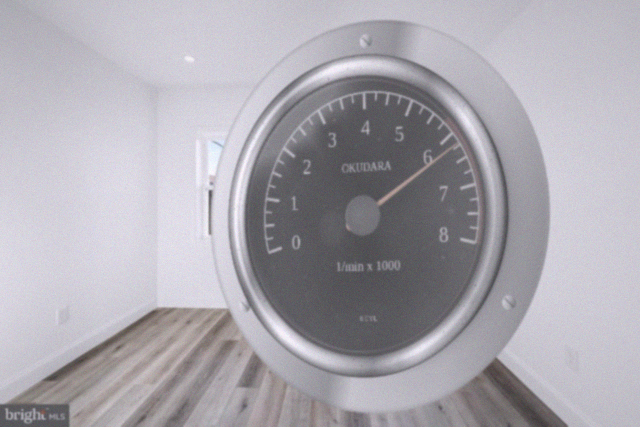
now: 6250
